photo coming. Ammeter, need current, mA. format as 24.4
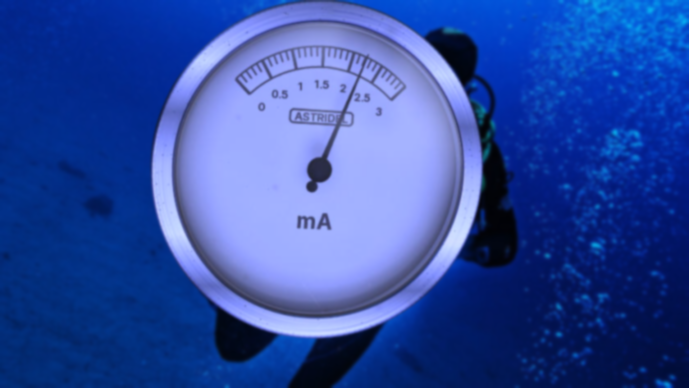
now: 2.2
